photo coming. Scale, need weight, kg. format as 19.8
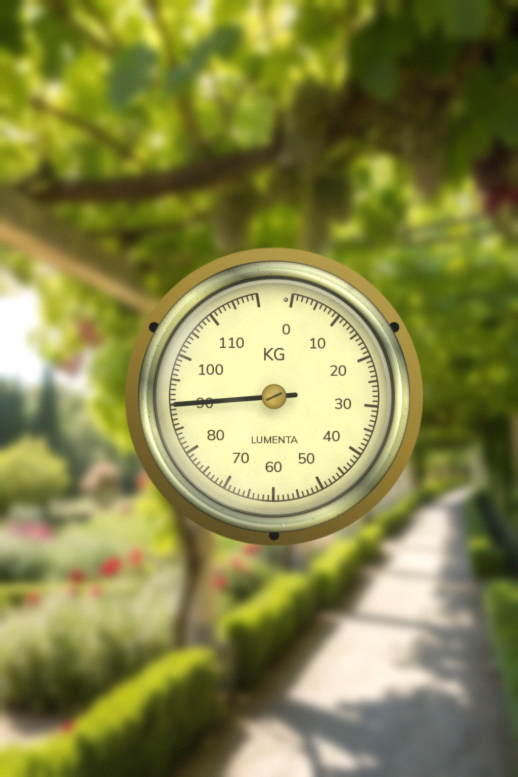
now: 90
